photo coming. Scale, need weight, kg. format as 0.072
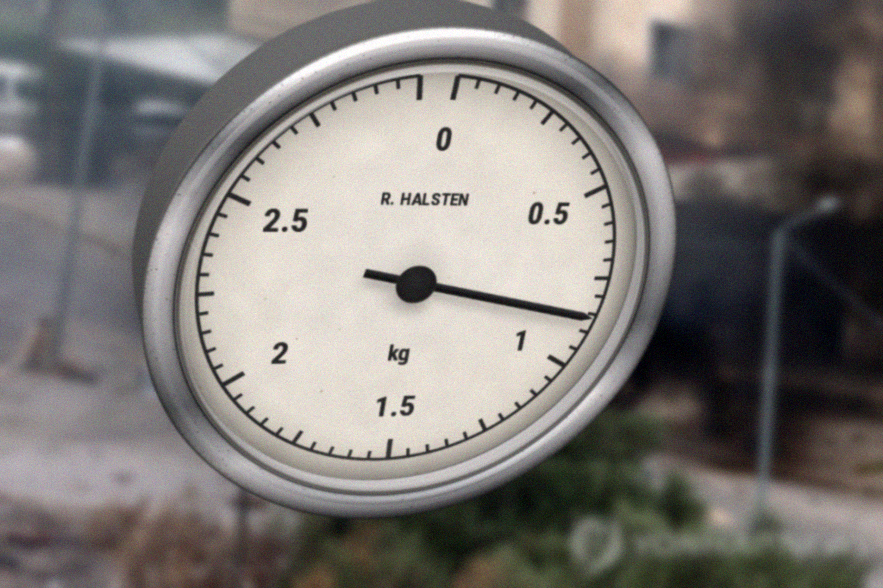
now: 0.85
